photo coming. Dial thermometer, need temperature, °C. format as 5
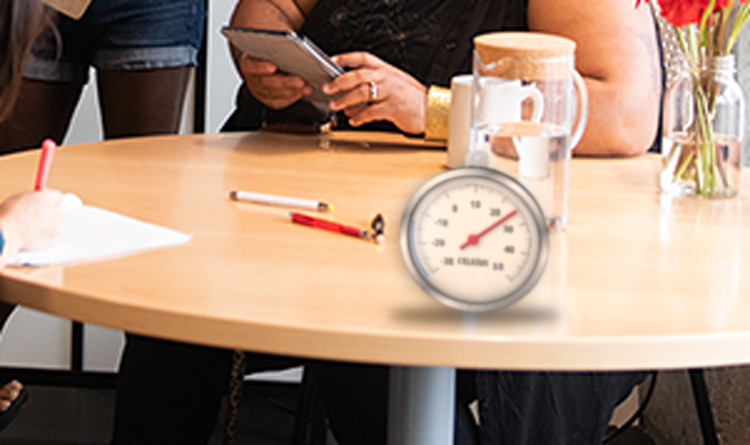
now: 25
